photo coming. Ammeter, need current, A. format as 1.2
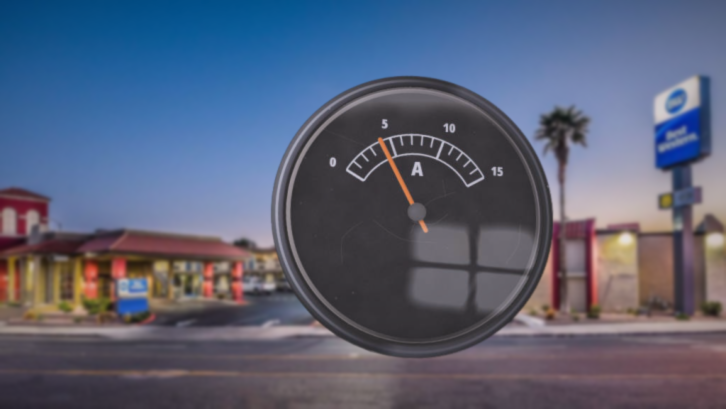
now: 4
